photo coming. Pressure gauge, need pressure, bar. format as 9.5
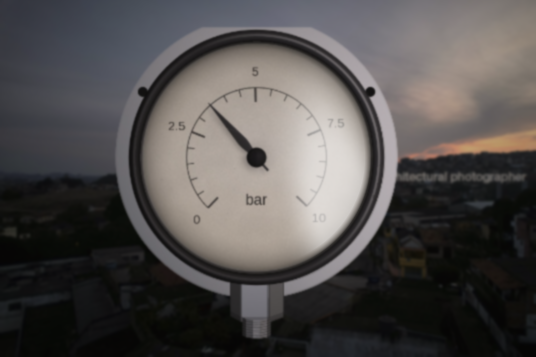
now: 3.5
